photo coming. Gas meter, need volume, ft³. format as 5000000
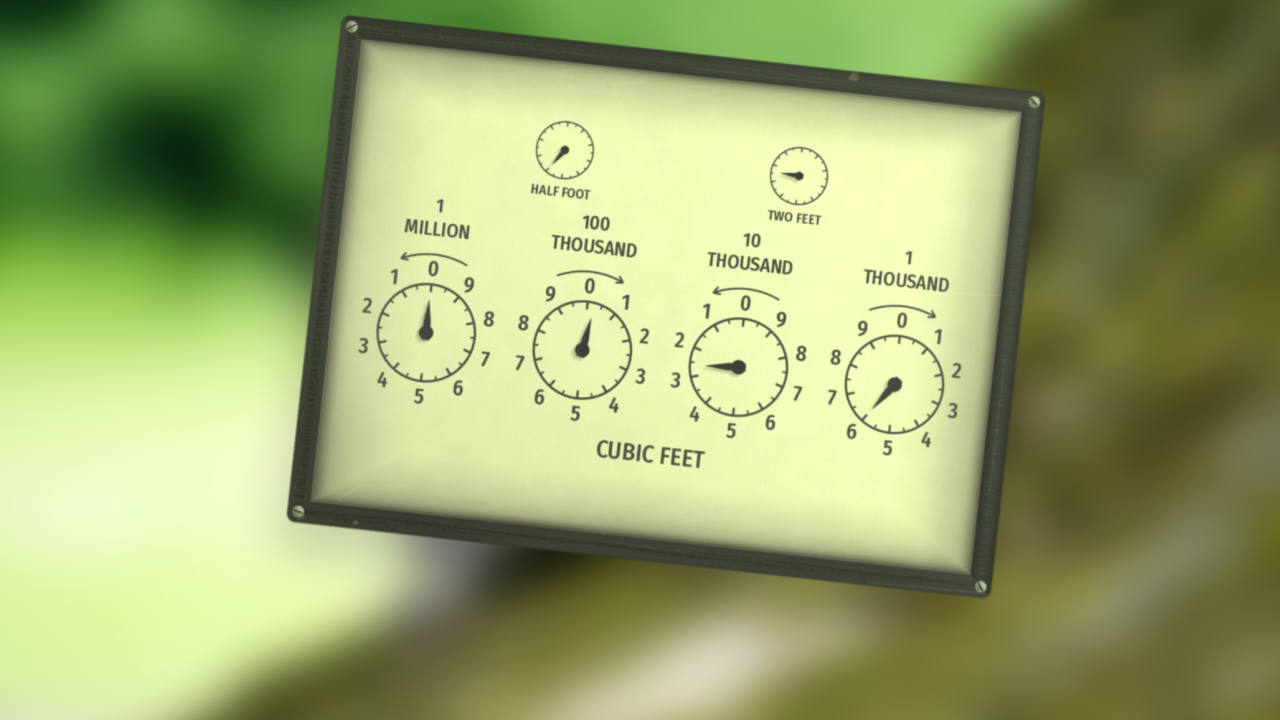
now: 2600
